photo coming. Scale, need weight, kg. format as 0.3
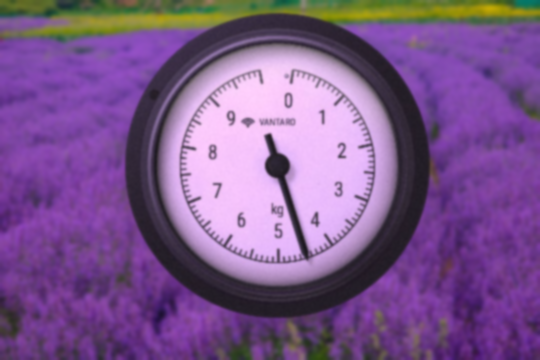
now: 4.5
